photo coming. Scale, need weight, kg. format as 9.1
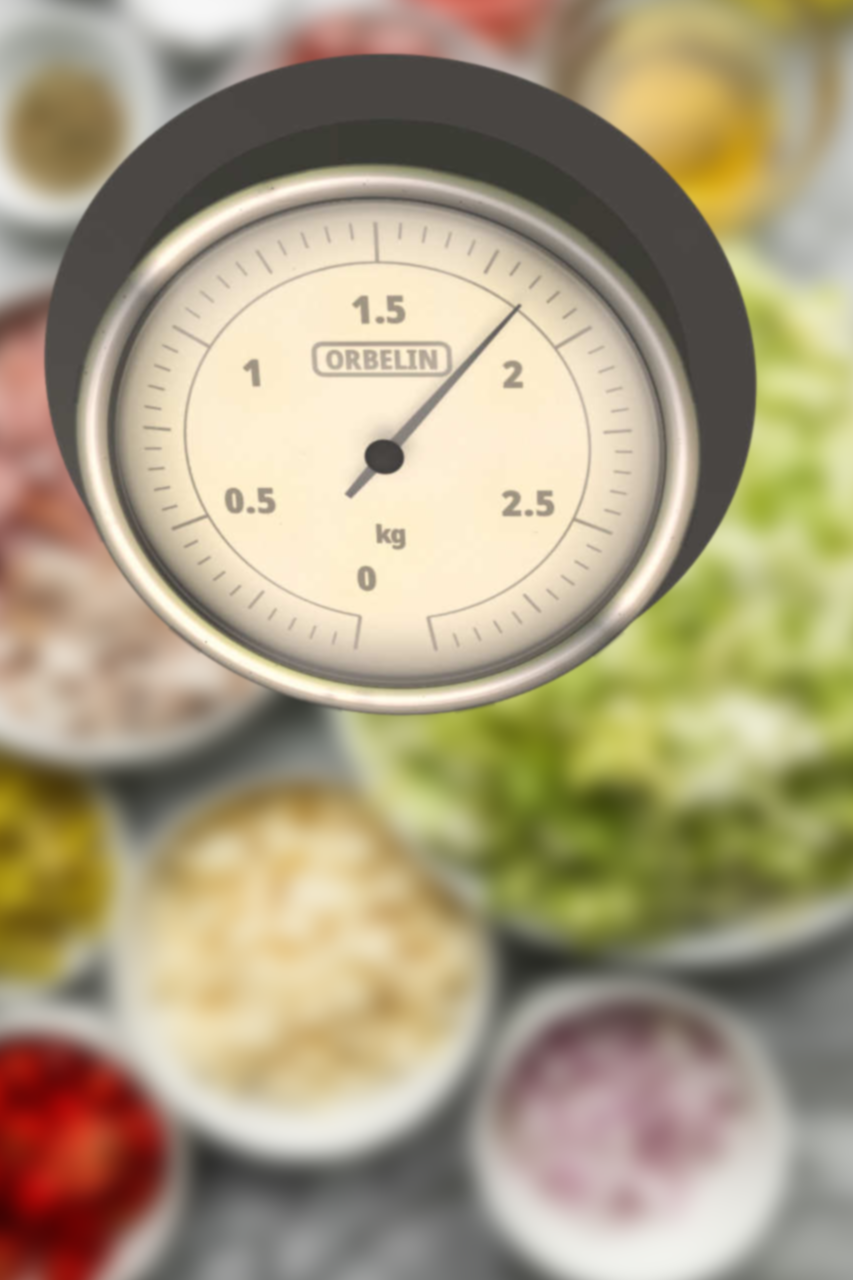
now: 1.85
